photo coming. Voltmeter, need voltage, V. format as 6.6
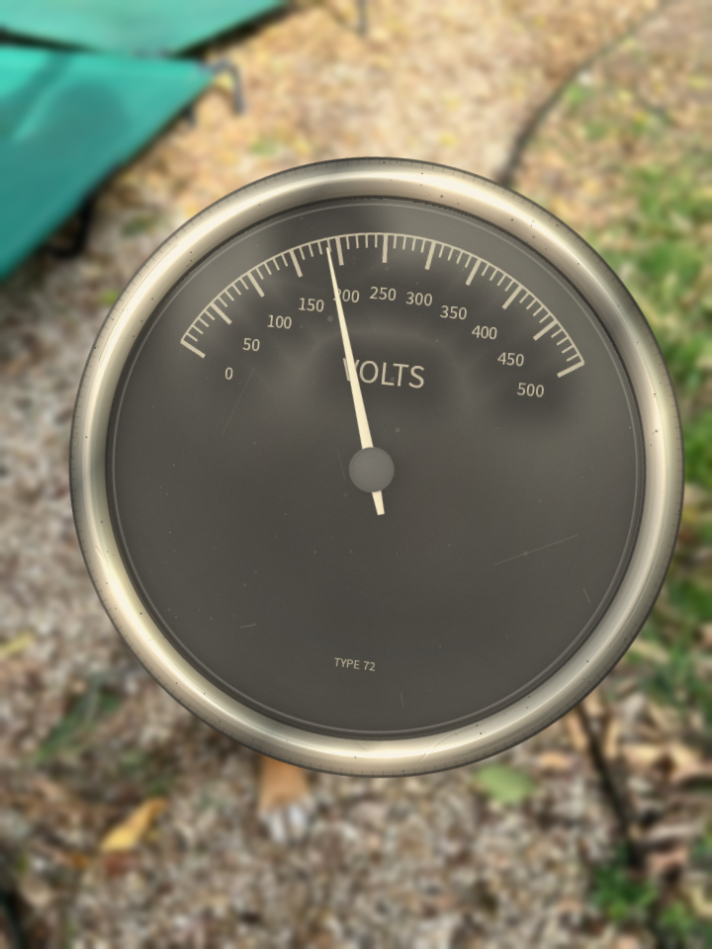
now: 190
